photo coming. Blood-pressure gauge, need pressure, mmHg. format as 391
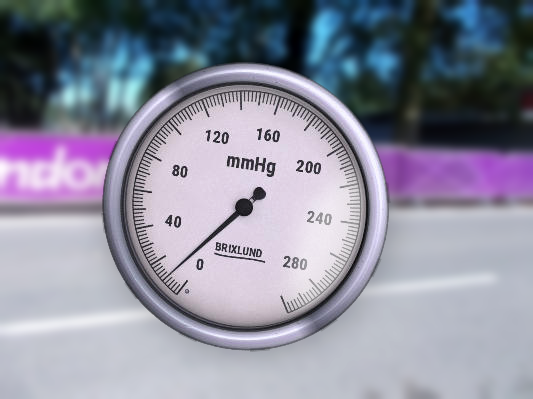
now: 10
